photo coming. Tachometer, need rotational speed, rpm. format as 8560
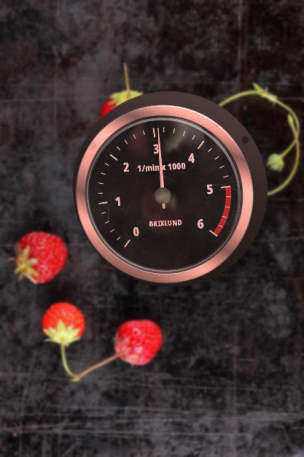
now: 3100
